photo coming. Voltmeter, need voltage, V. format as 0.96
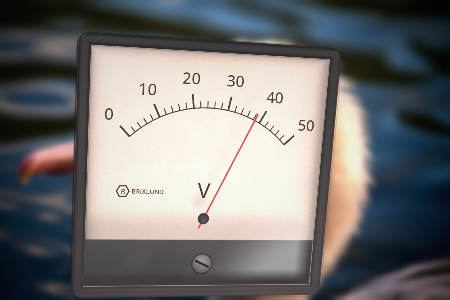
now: 38
